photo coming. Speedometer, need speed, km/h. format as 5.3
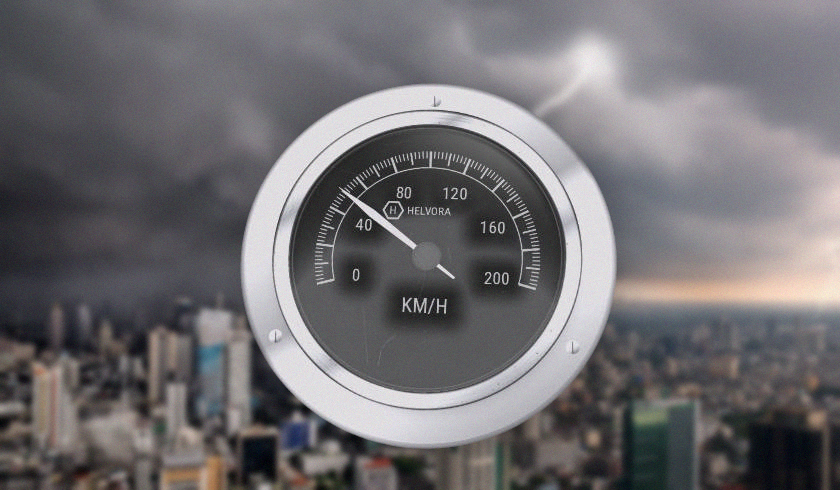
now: 50
